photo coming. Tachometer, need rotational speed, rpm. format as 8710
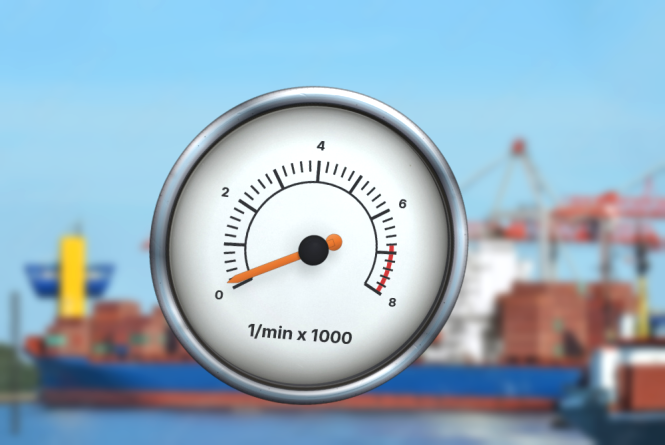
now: 200
